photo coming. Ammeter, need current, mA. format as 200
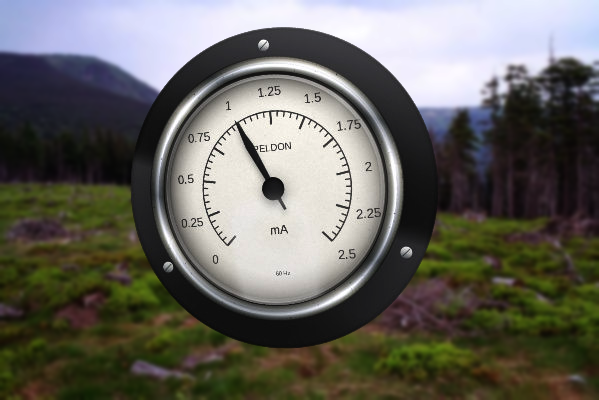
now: 1
